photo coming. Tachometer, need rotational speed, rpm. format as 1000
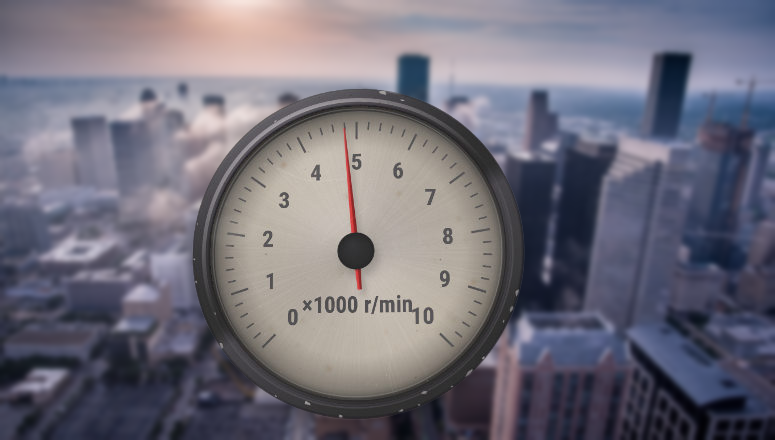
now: 4800
